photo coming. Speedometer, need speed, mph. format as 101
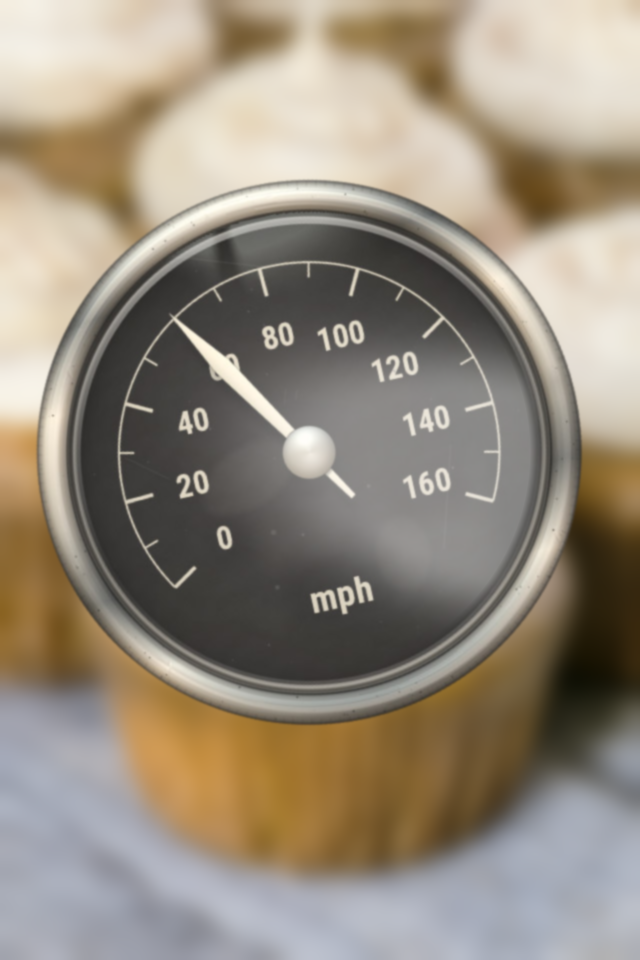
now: 60
